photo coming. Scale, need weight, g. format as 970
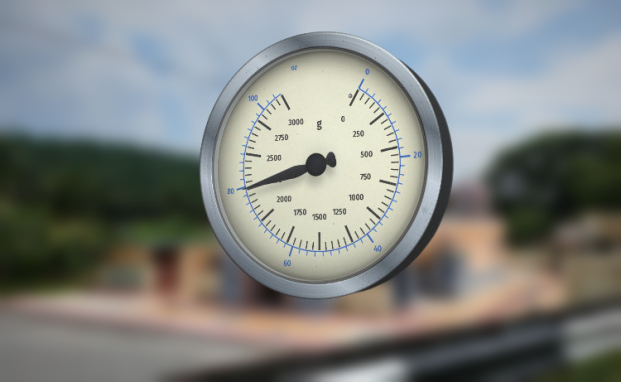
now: 2250
